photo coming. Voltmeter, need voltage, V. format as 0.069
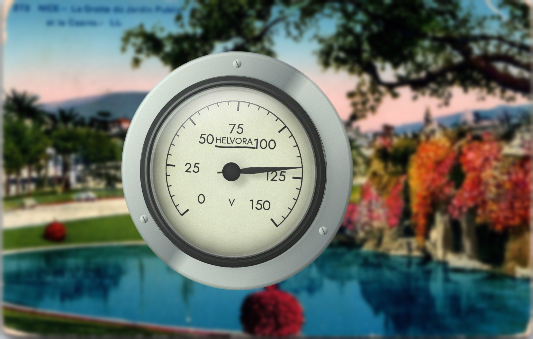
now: 120
